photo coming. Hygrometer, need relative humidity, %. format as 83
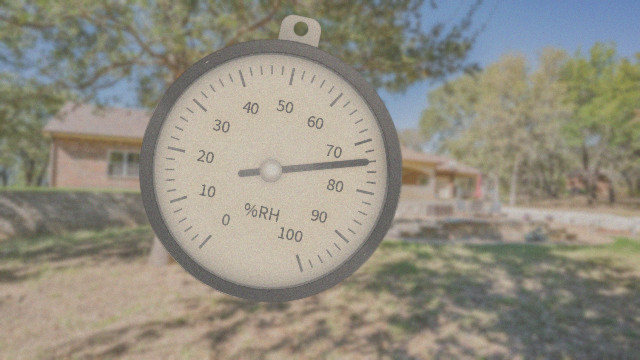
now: 74
